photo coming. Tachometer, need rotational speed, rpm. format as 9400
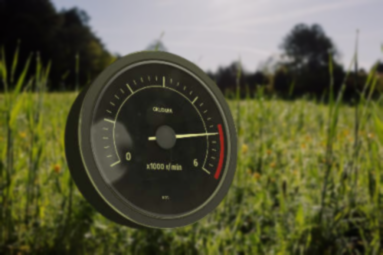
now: 5000
